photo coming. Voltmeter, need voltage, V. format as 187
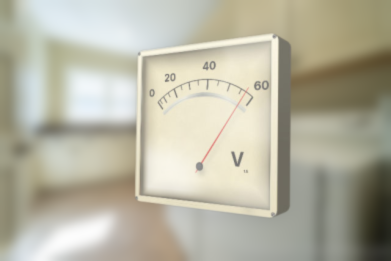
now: 57.5
